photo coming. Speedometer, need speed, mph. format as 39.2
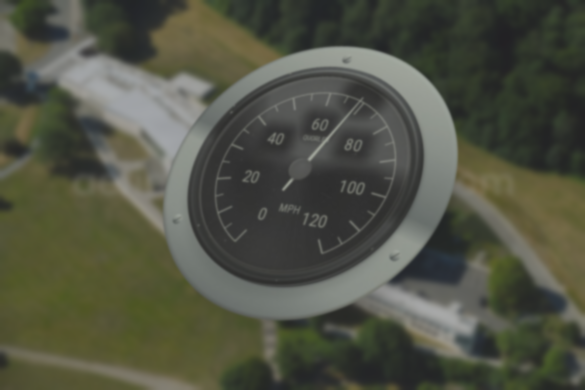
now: 70
